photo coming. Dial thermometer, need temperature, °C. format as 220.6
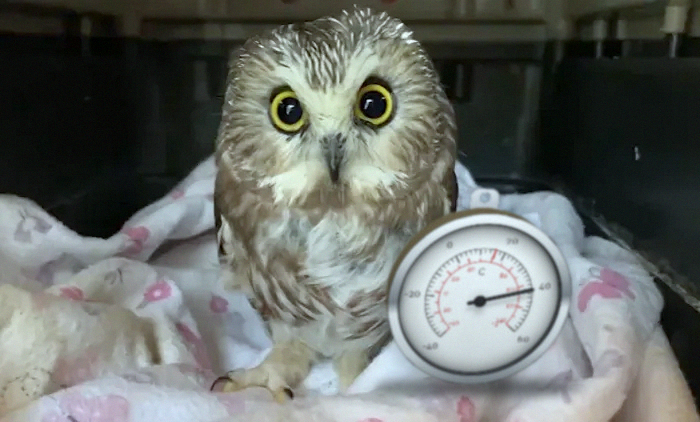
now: 40
